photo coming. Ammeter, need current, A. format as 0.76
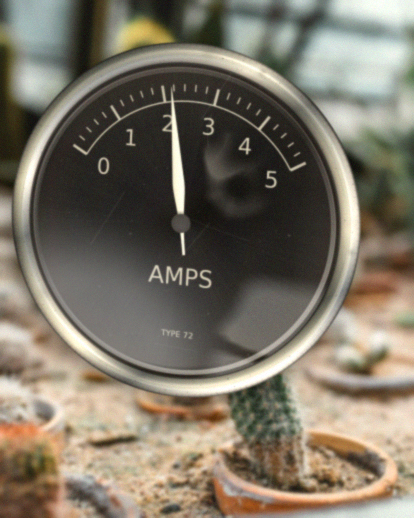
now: 2.2
